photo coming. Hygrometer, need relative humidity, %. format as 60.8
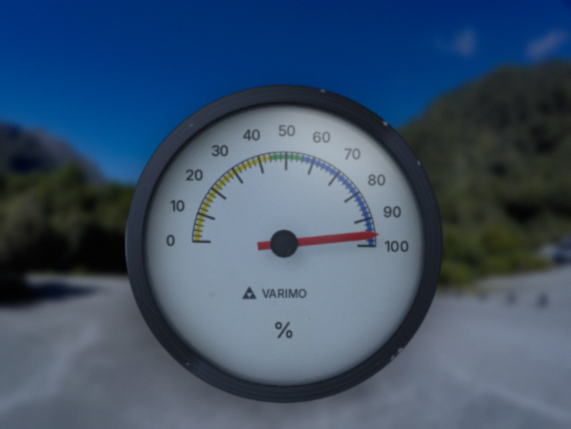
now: 96
